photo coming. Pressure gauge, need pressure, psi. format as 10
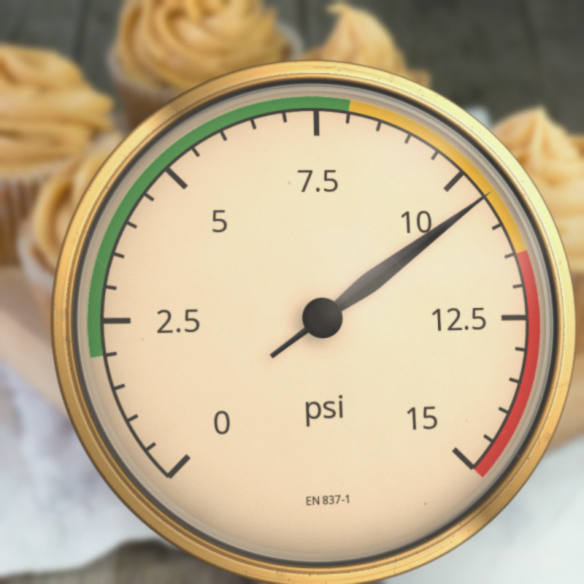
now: 10.5
